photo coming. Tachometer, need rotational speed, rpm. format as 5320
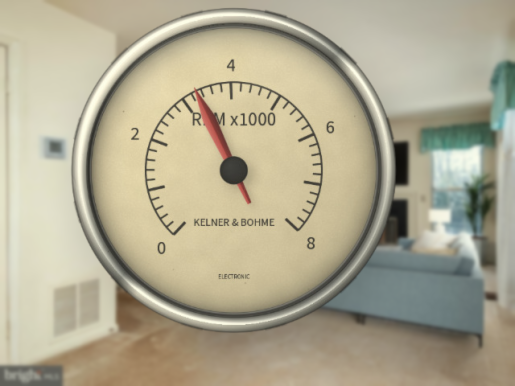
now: 3300
